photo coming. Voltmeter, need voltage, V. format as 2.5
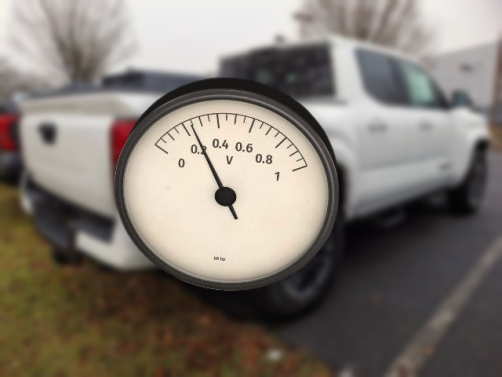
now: 0.25
